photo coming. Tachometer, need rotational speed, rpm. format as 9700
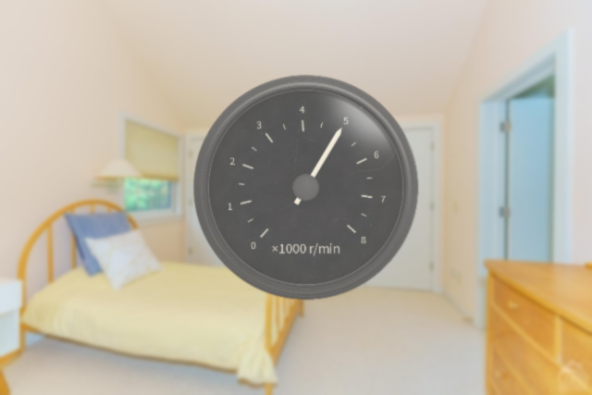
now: 5000
